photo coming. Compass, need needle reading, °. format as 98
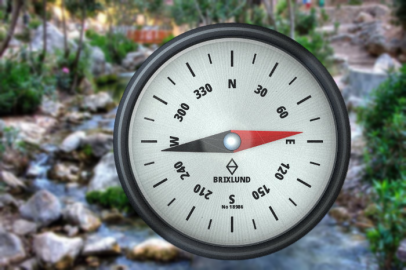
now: 82.5
